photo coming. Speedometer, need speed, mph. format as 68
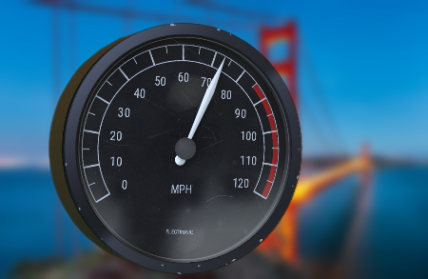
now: 72.5
